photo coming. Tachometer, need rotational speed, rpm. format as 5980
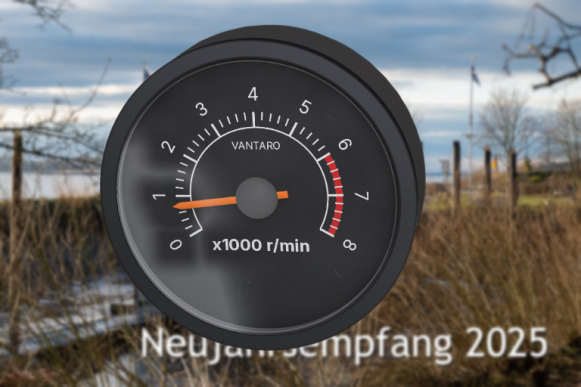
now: 800
